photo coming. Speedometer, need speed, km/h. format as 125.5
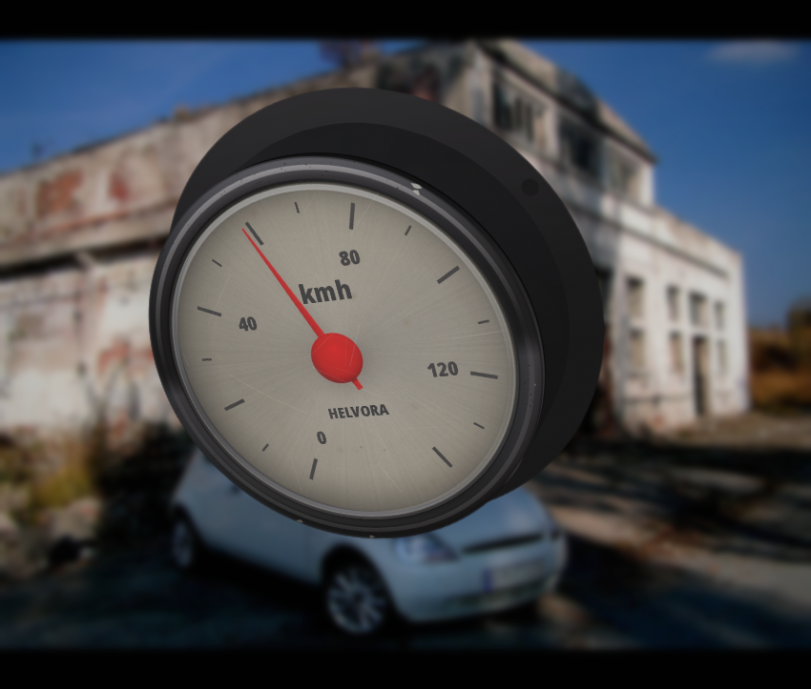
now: 60
